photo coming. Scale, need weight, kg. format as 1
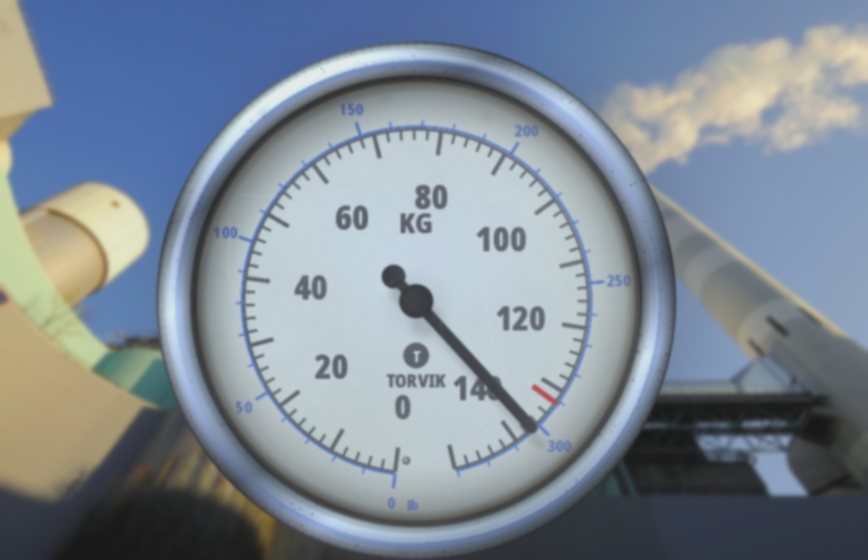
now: 137
